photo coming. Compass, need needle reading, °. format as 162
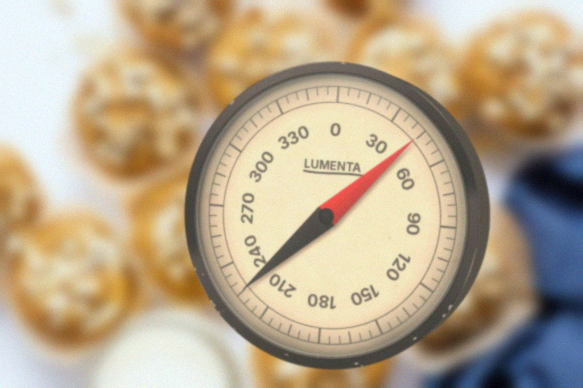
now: 45
